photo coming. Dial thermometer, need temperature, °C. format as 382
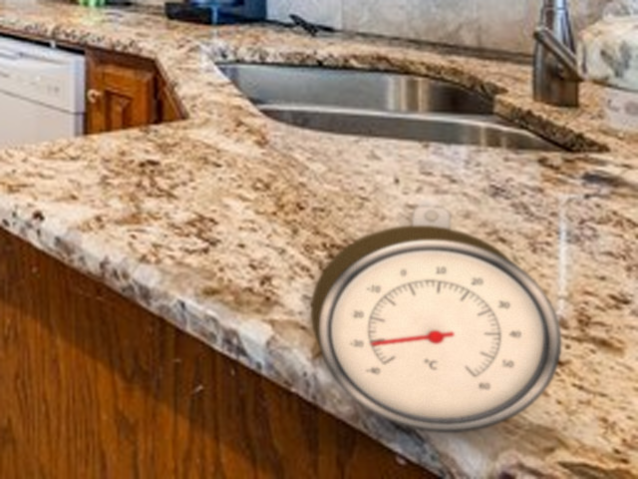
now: -30
